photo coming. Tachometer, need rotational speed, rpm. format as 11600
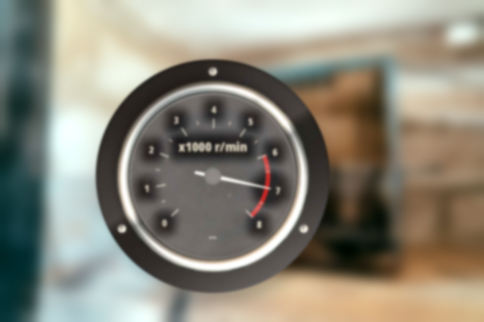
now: 7000
